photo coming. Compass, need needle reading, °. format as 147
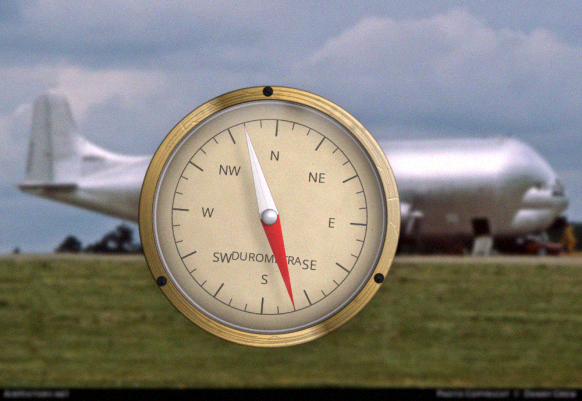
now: 160
